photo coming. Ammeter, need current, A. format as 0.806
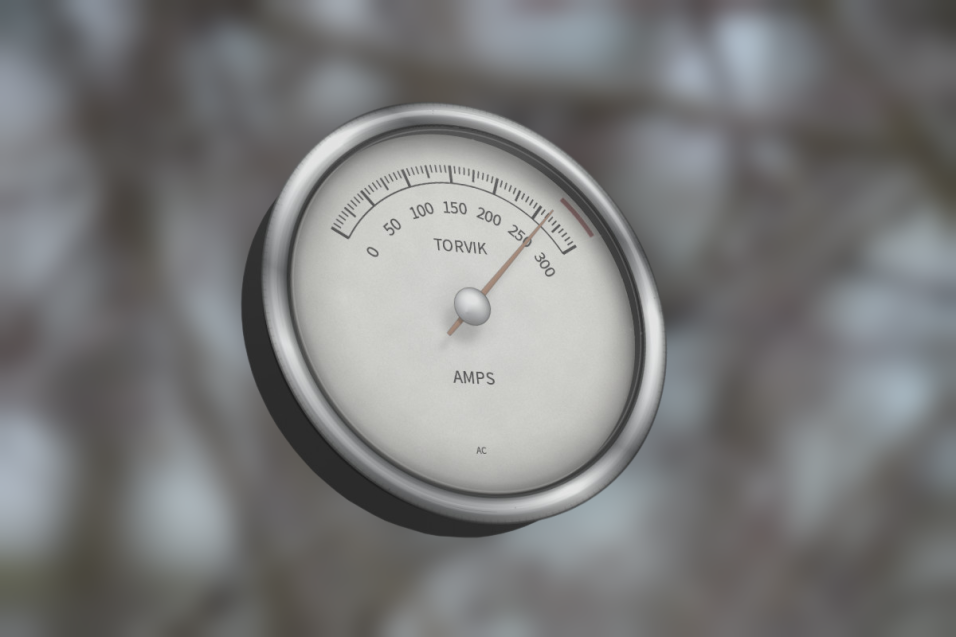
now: 260
